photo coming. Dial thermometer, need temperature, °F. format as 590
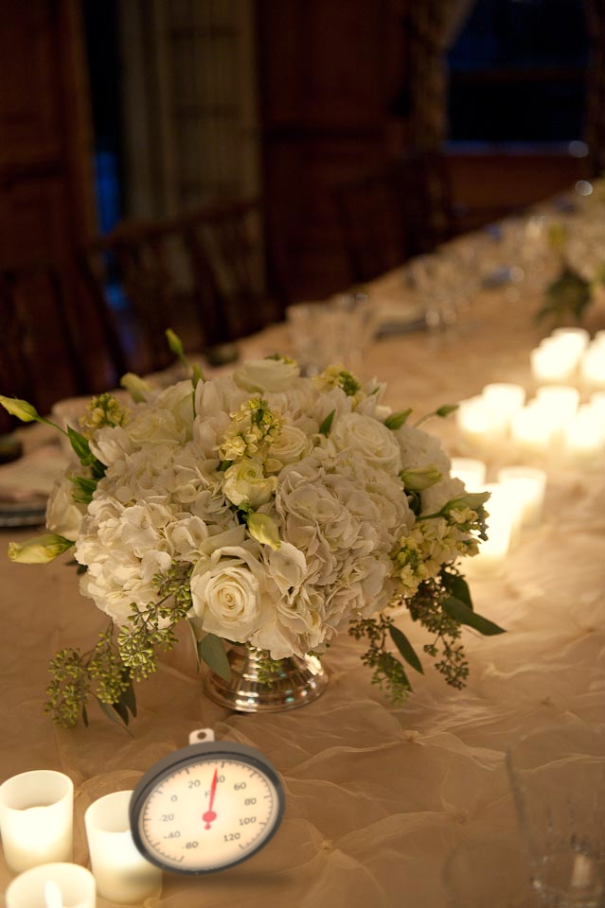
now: 36
